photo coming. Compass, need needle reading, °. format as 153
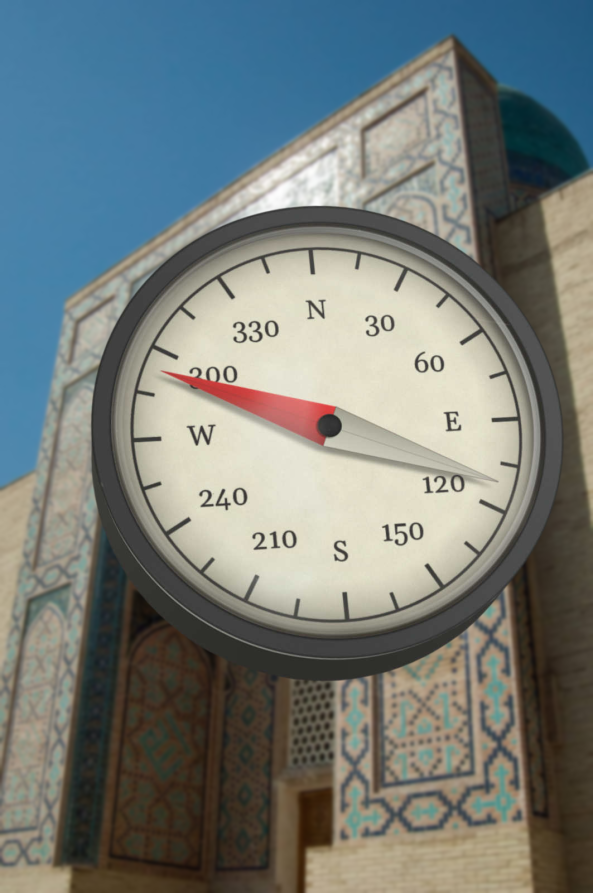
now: 292.5
